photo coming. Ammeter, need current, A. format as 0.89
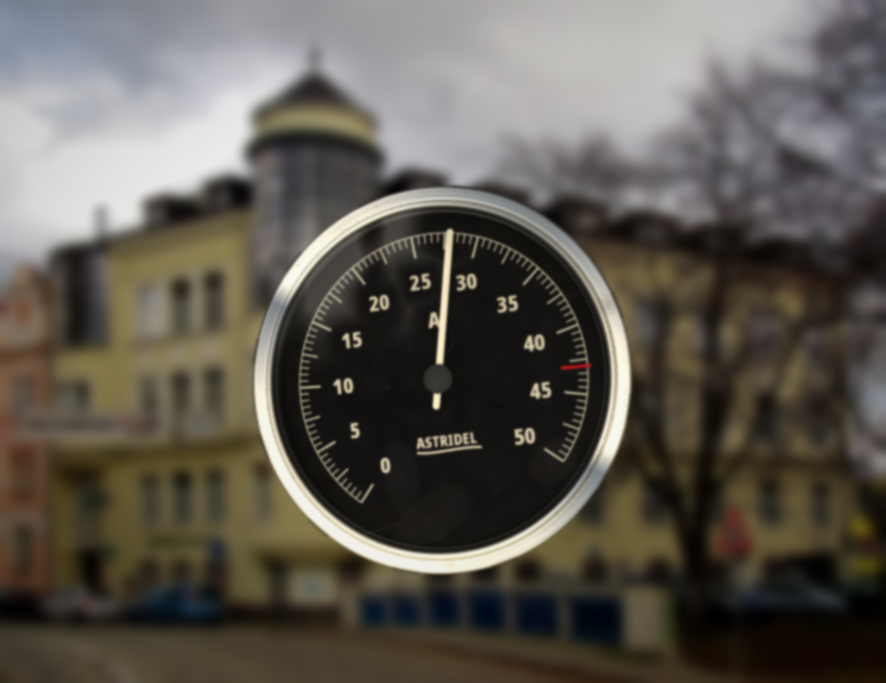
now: 28
